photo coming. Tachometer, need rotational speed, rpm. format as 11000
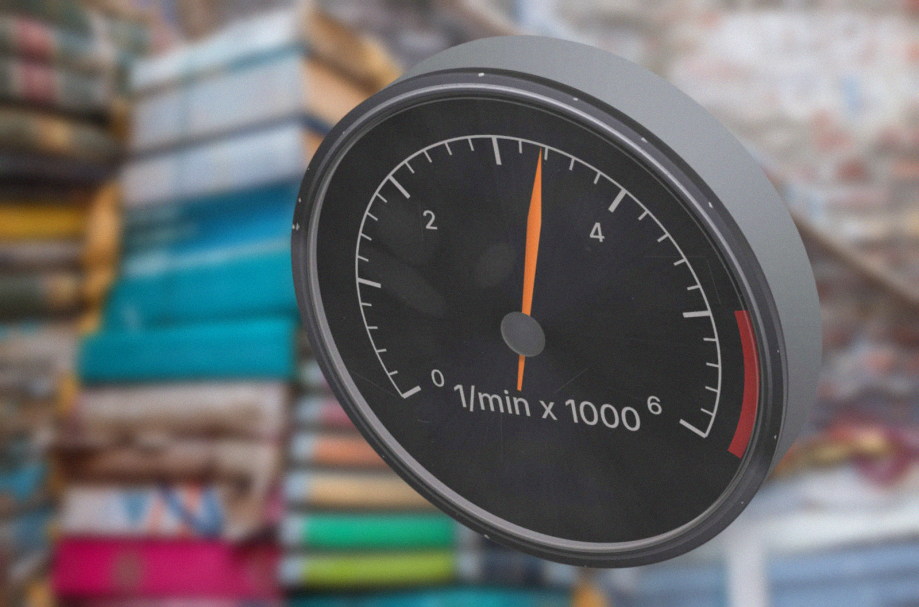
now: 3400
